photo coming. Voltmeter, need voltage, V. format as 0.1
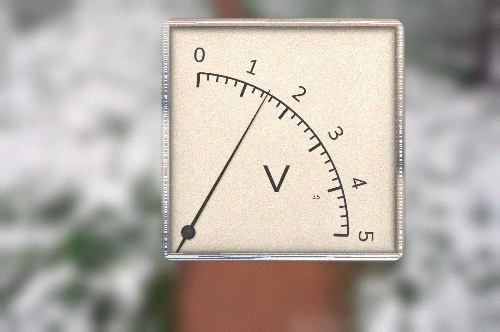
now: 1.5
